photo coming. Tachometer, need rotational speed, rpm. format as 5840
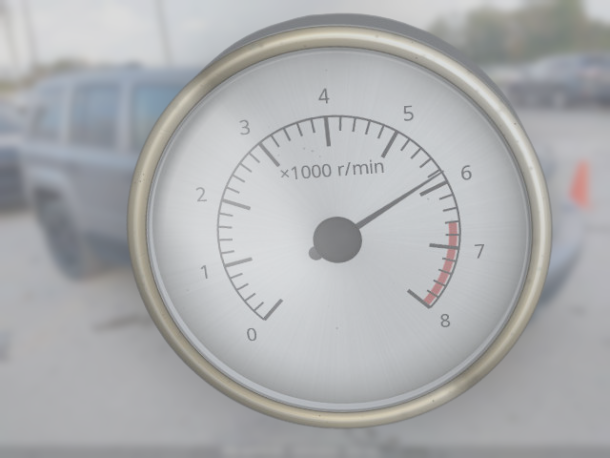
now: 5800
